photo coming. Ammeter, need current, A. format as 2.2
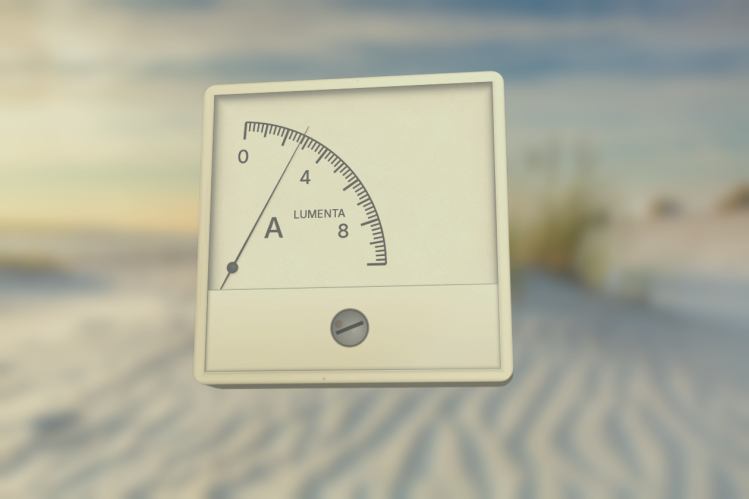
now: 2.8
